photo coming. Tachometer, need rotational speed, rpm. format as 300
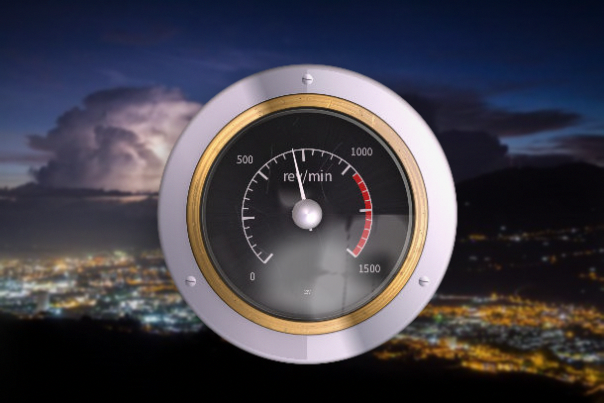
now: 700
